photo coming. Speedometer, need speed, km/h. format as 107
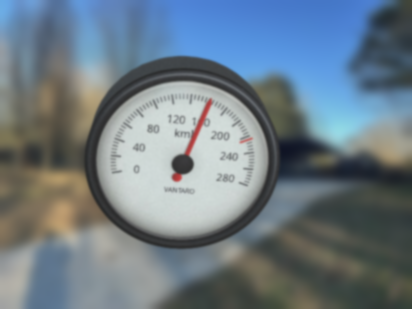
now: 160
